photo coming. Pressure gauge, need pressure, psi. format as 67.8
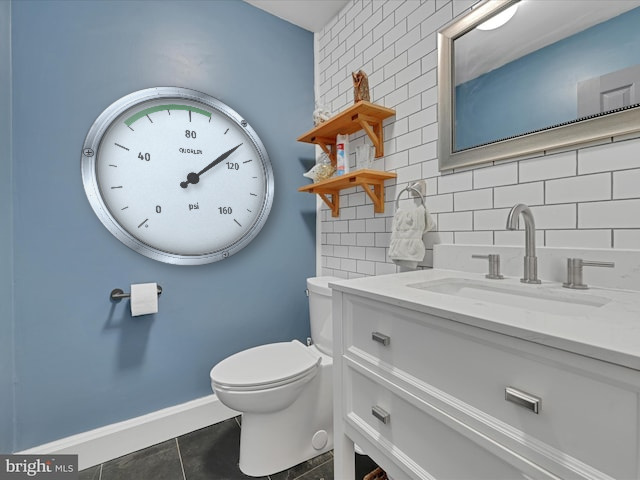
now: 110
